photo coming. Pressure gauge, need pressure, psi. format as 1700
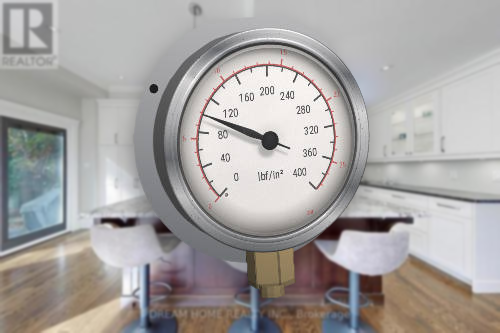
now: 100
